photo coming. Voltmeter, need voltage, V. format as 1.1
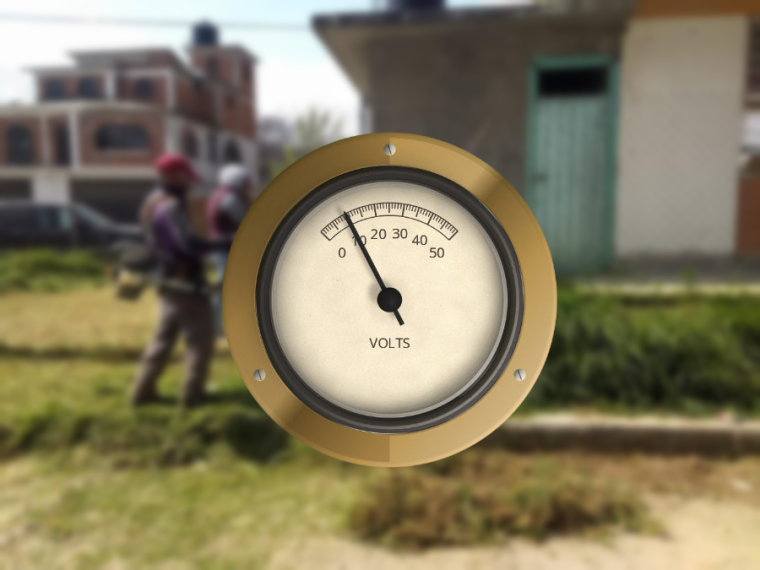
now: 10
